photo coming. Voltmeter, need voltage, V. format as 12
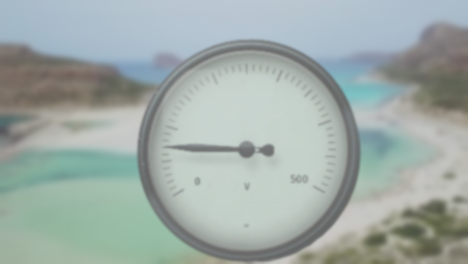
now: 70
